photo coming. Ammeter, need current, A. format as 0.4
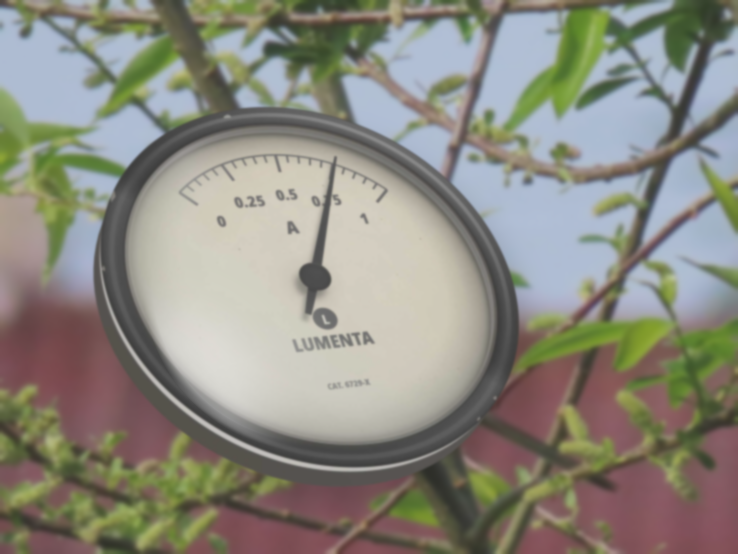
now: 0.75
